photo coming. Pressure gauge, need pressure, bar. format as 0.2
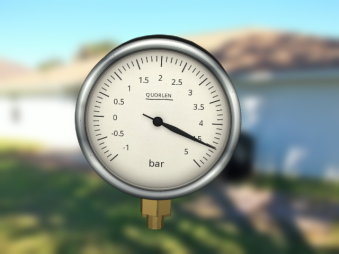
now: 4.5
